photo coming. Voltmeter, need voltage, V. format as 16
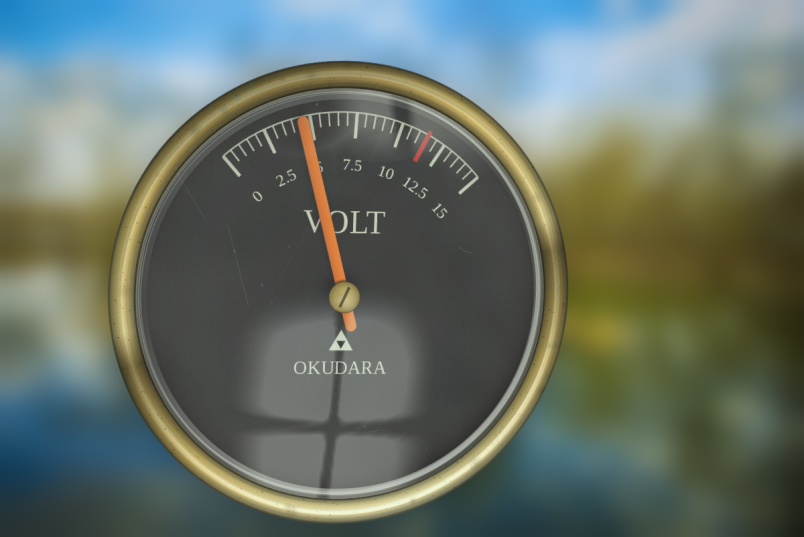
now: 4.5
